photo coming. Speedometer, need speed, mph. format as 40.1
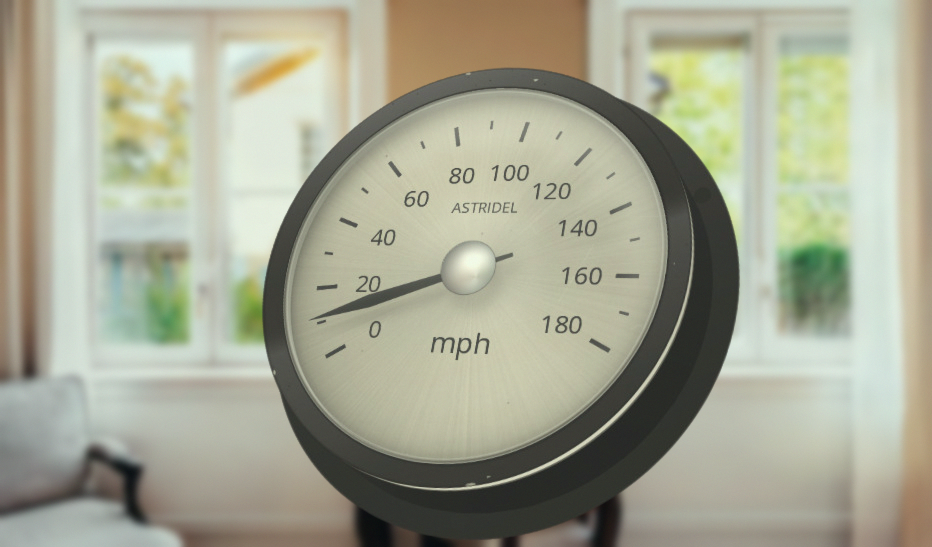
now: 10
